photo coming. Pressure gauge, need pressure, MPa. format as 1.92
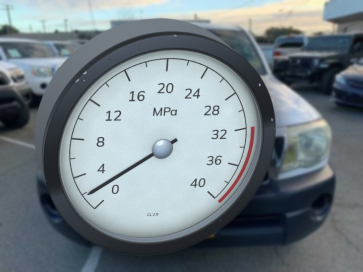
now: 2
